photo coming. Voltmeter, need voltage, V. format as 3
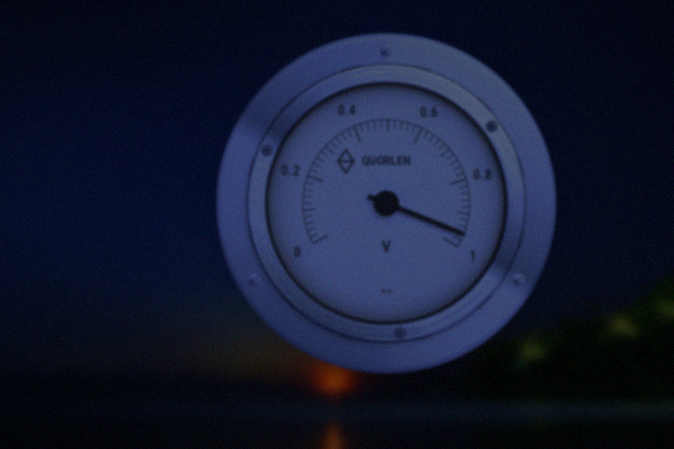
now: 0.96
